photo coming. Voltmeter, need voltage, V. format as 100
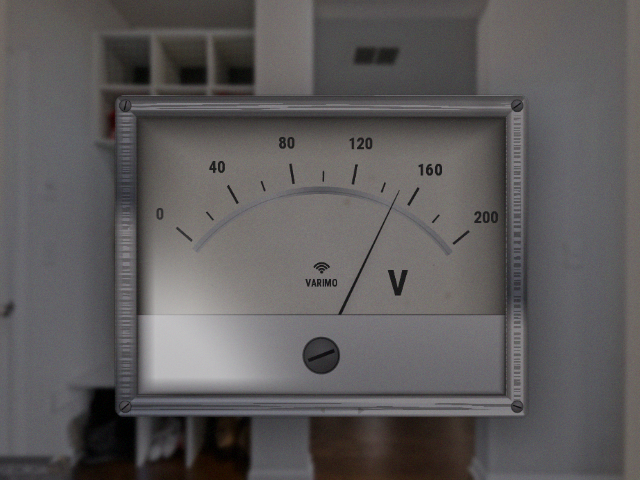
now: 150
